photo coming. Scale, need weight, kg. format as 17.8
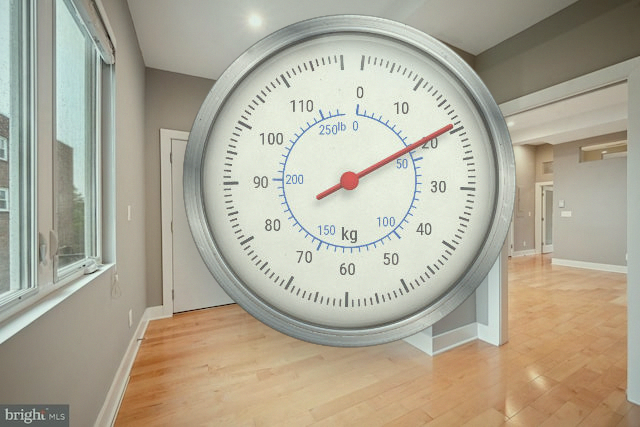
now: 19
